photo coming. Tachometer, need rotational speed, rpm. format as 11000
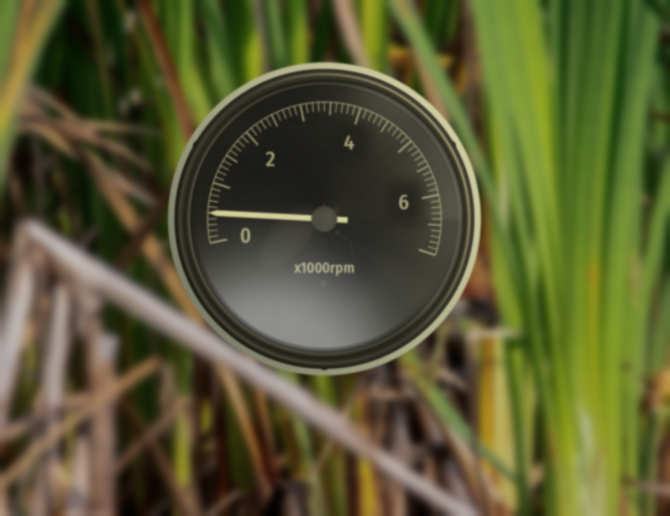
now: 500
